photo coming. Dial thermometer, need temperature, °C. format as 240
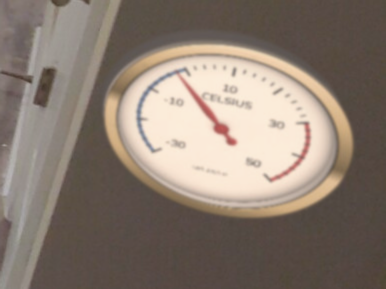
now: -2
